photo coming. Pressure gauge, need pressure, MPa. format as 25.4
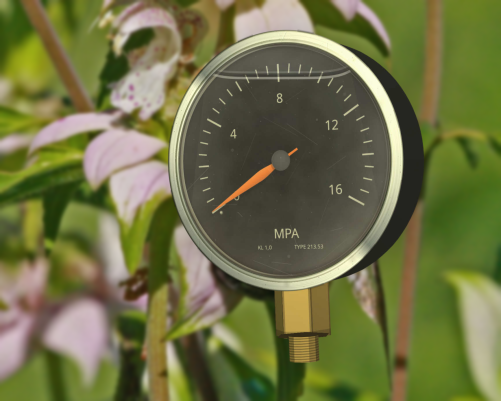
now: 0
